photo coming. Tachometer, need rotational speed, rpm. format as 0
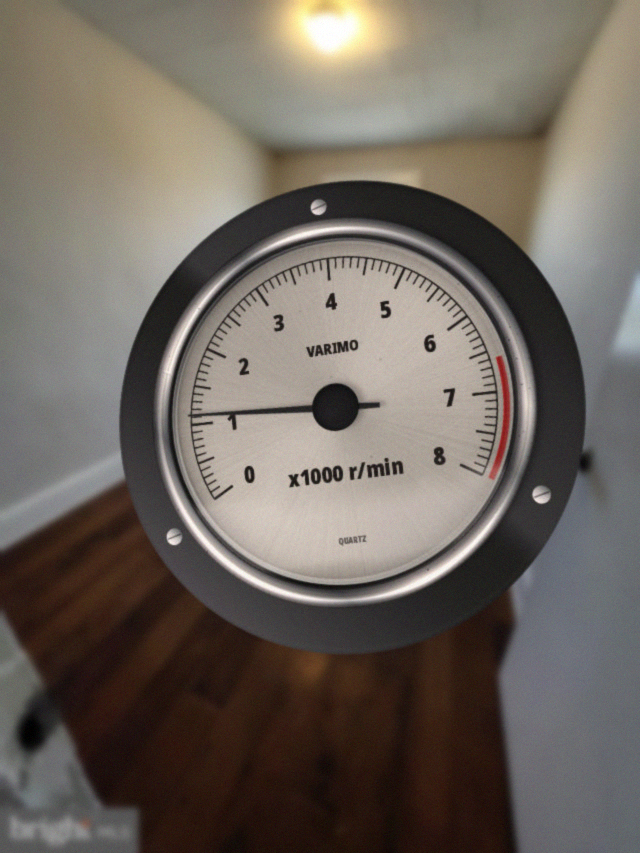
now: 1100
